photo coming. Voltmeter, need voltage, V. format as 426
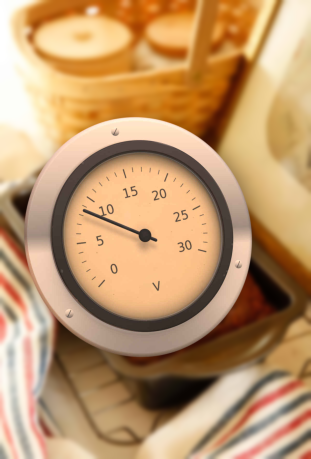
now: 8.5
